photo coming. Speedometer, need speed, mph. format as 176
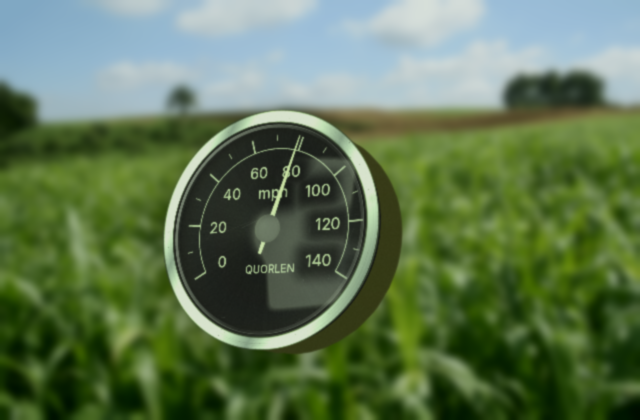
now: 80
